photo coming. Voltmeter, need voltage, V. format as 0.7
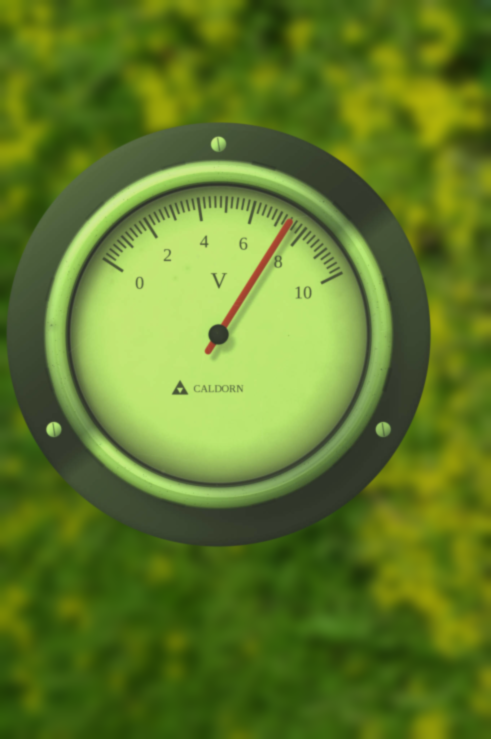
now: 7.4
